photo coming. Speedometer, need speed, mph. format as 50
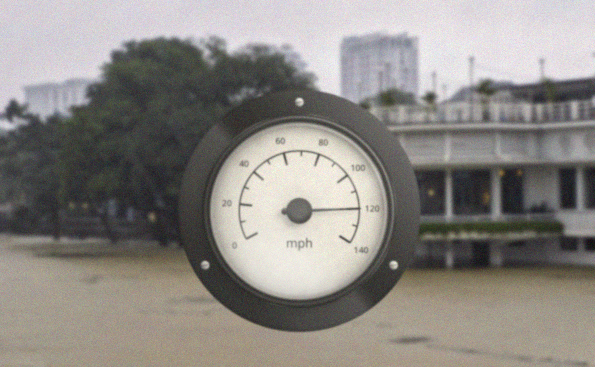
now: 120
